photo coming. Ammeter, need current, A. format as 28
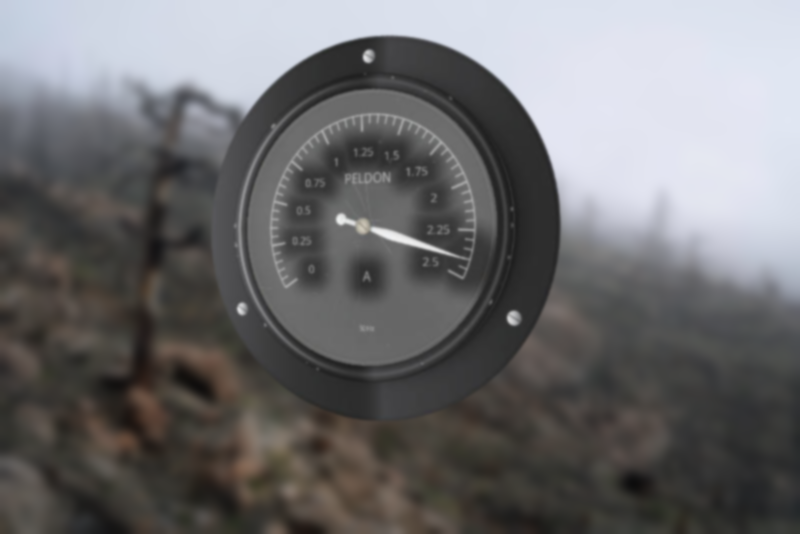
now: 2.4
